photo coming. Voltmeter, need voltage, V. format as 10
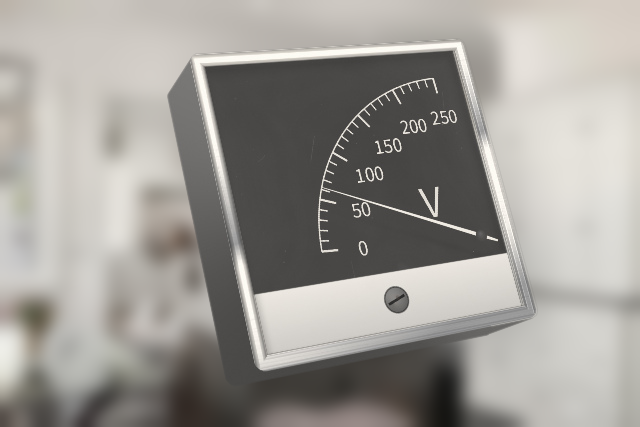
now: 60
